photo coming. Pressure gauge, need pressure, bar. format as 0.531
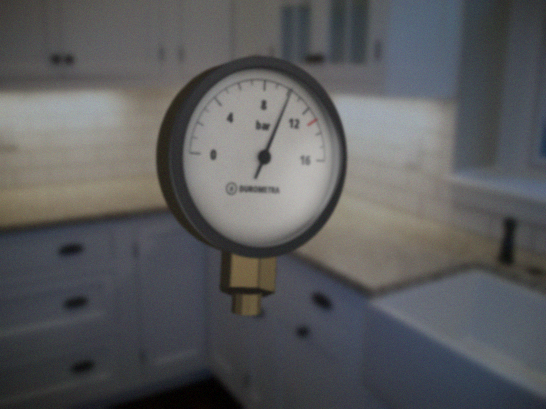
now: 10
